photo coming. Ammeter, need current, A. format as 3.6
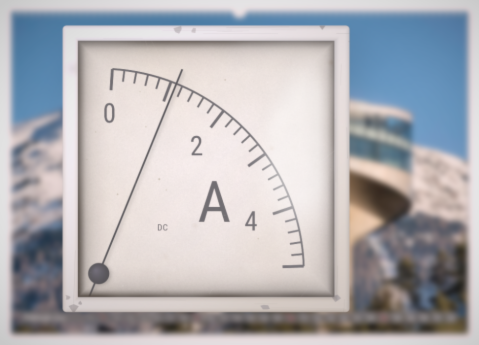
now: 1.1
